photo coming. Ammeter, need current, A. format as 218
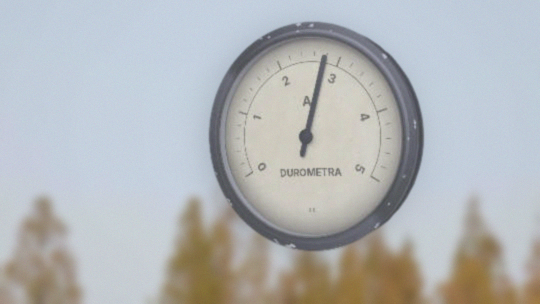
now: 2.8
